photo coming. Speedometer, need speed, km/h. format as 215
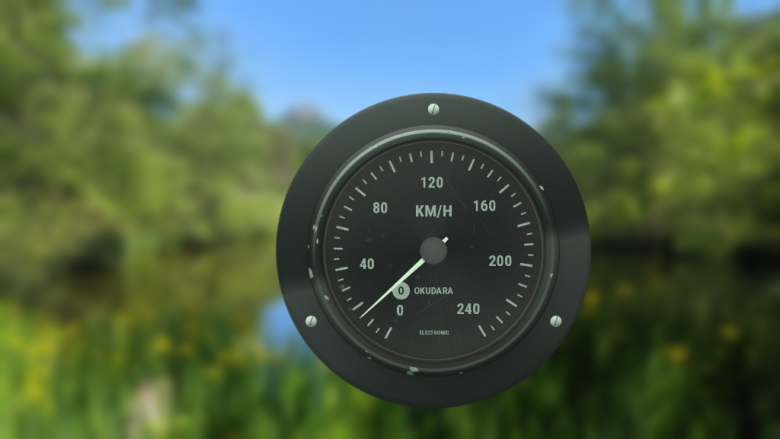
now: 15
